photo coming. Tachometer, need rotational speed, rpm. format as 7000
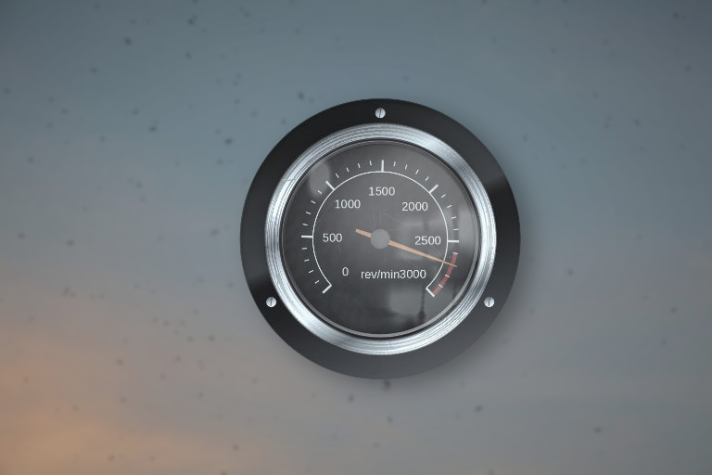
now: 2700
